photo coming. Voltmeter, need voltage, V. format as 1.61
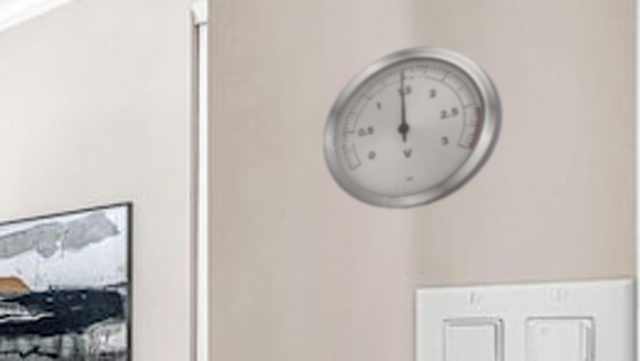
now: 1.5
